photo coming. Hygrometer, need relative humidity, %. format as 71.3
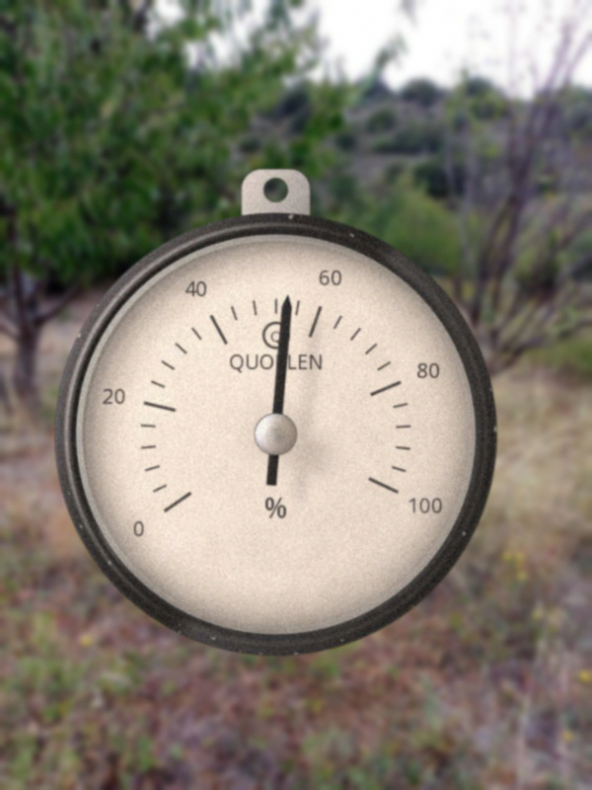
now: 54
